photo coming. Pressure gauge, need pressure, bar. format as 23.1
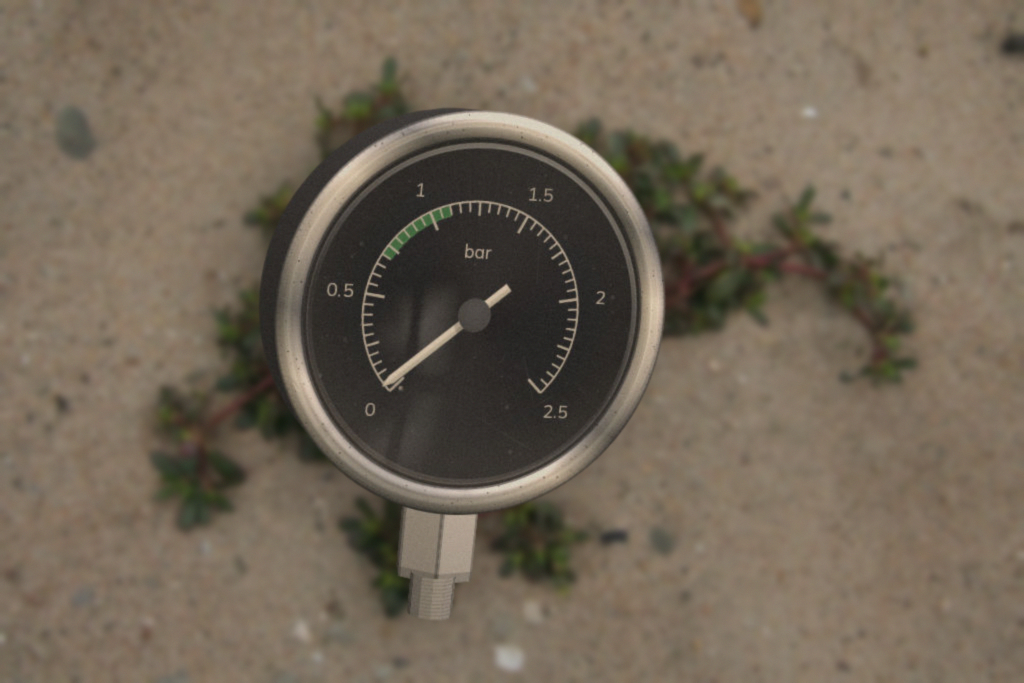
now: 0.05
